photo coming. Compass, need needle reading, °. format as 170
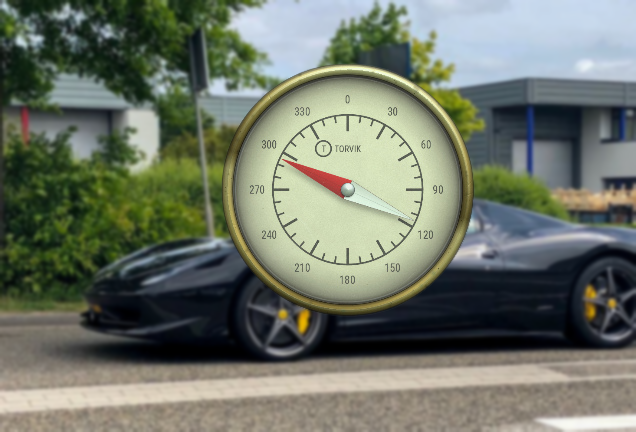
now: 295
